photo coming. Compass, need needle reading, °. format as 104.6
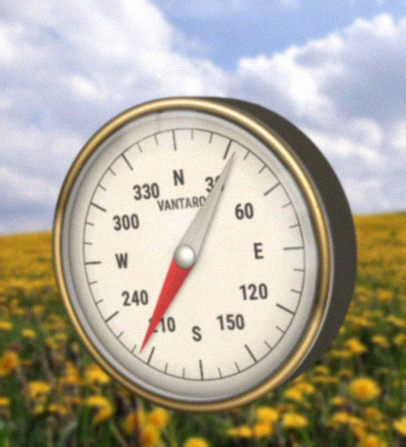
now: 215
